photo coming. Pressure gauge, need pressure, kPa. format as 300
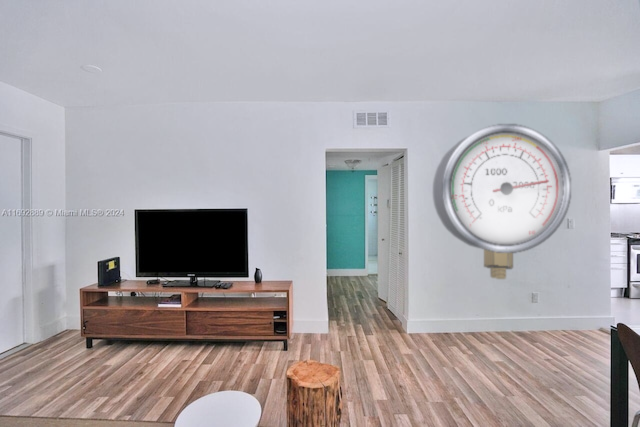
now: 2000
